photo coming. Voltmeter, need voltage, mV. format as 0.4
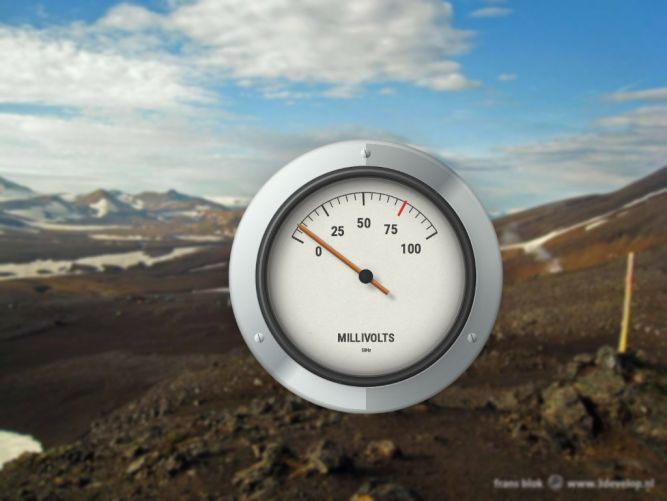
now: 7.5
